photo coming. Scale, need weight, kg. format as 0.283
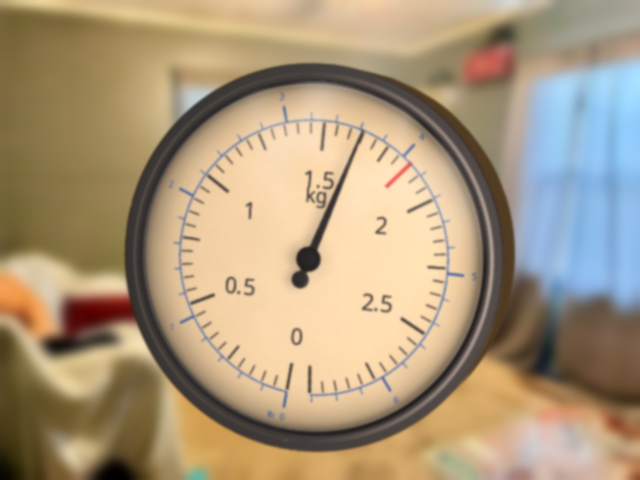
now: 1.65
